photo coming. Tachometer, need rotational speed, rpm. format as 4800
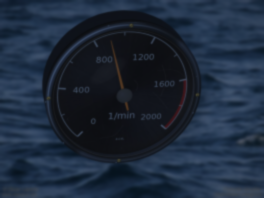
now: 900
